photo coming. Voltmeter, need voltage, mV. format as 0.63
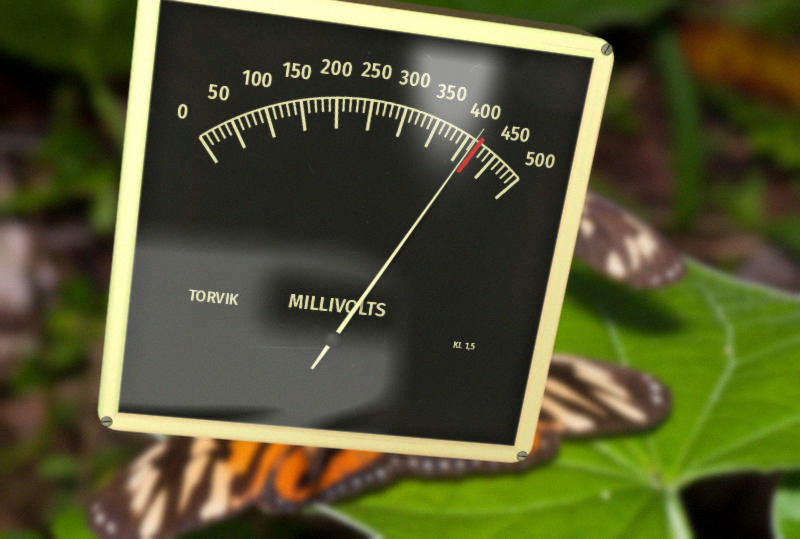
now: 410
